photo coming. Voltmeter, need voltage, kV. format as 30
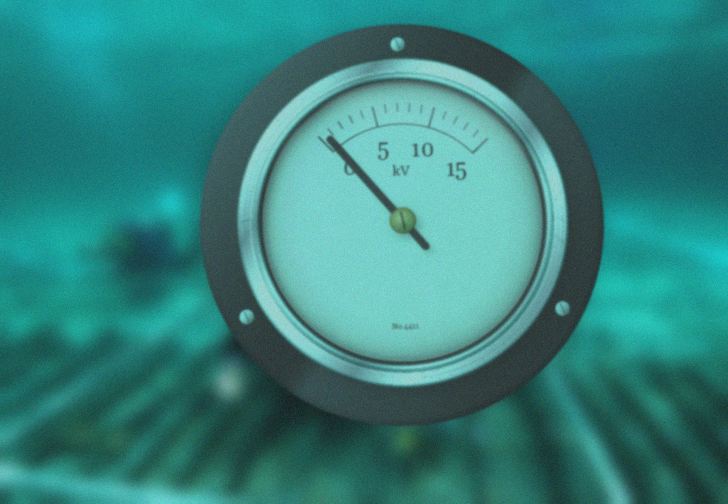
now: 0.5
